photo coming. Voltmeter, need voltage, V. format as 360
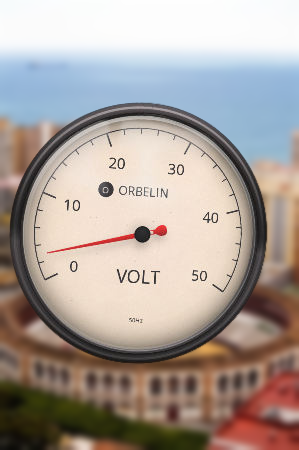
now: 3
